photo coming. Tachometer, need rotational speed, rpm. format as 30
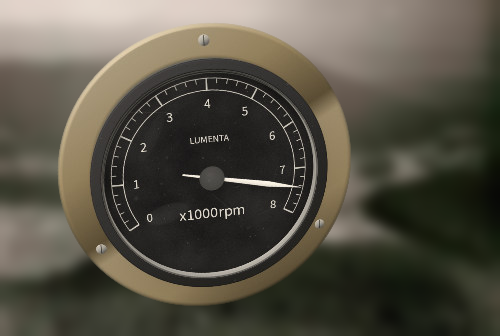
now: 7400
